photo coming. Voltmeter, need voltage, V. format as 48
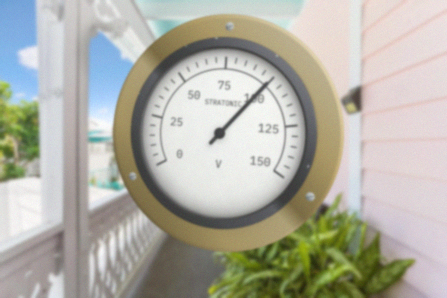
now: 100
